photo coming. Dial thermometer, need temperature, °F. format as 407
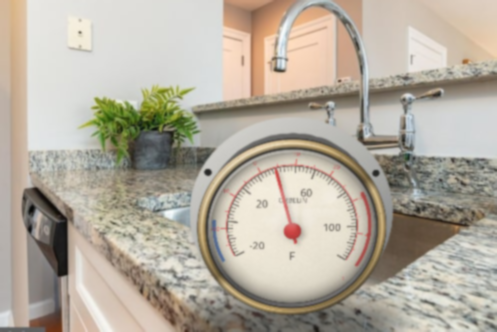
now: 40
